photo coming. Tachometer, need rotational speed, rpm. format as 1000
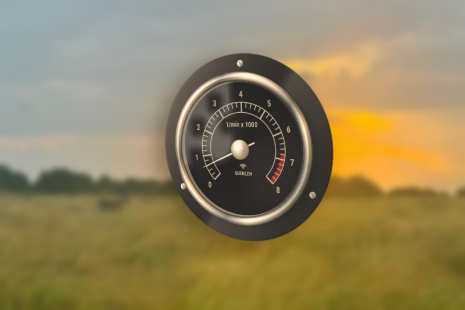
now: 600
